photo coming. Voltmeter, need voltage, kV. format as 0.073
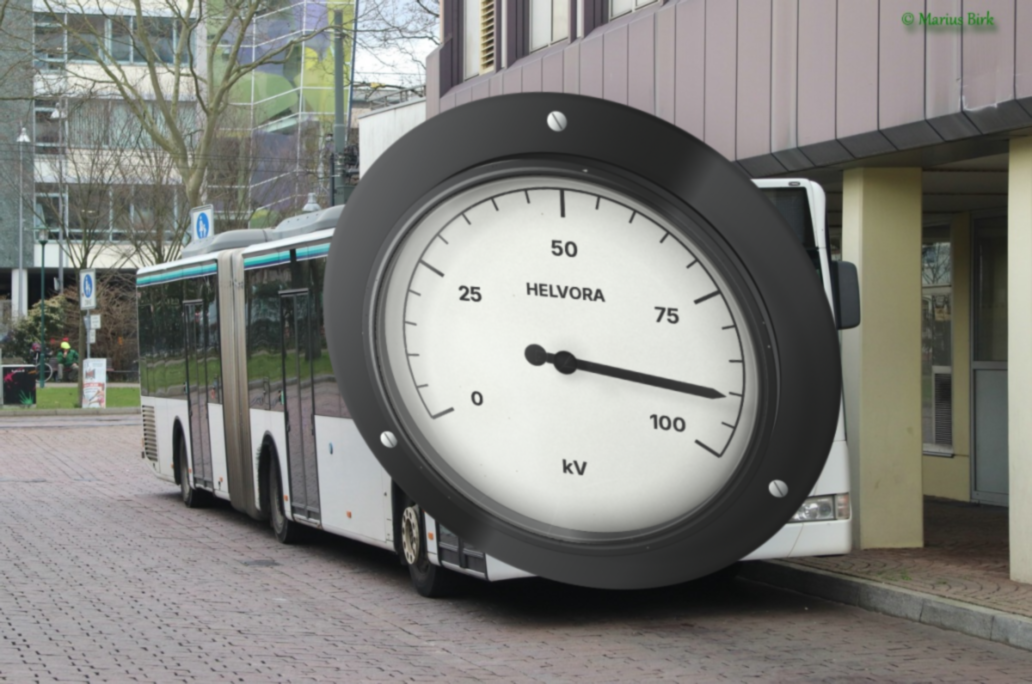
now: 90
